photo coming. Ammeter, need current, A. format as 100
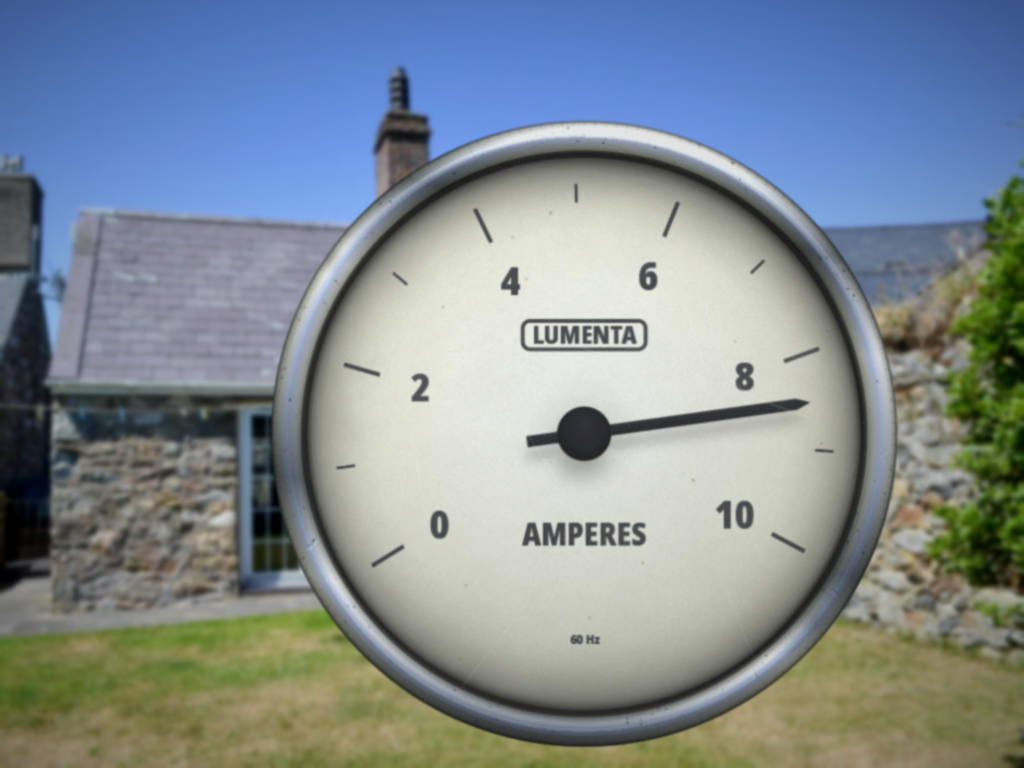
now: 8.5
